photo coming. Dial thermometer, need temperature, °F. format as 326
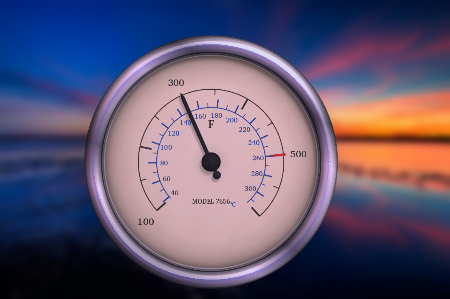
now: 300
